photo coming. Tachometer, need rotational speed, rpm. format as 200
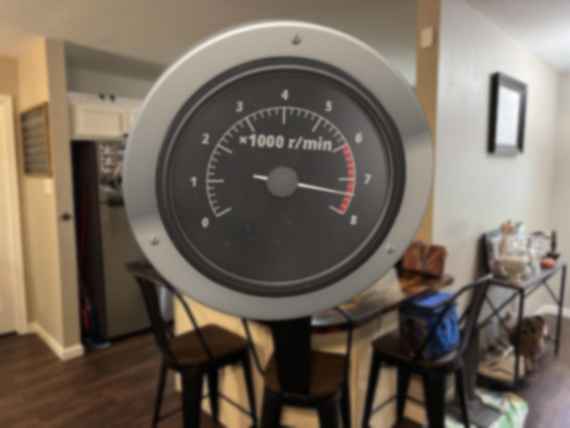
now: 7400
